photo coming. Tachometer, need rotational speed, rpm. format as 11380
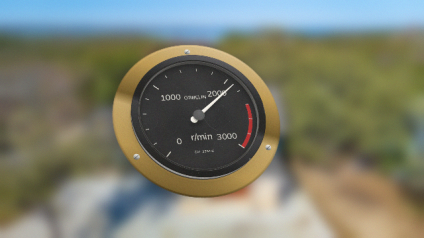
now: 2100
